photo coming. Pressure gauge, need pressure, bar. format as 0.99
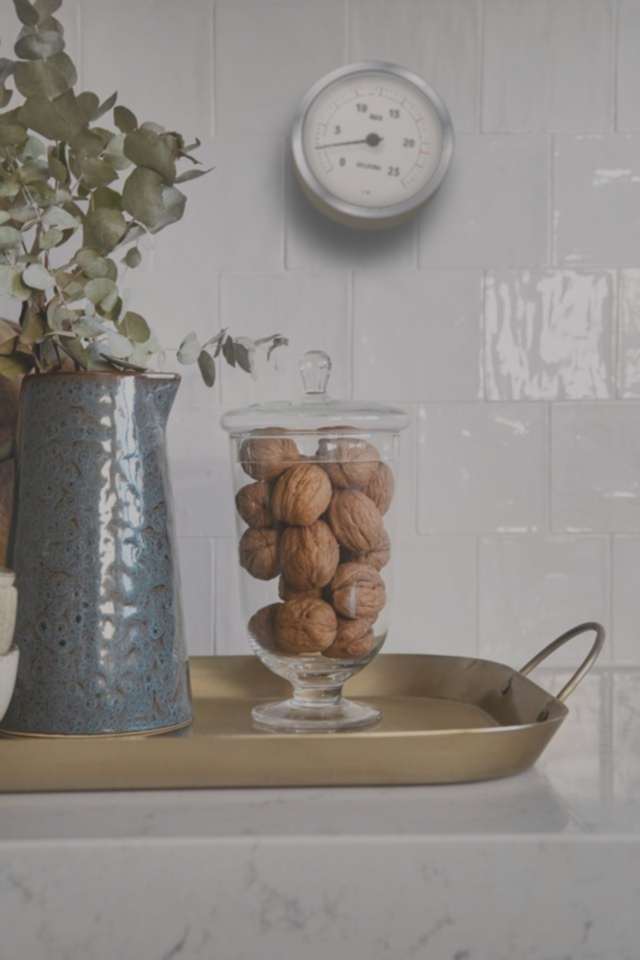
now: 2.5
